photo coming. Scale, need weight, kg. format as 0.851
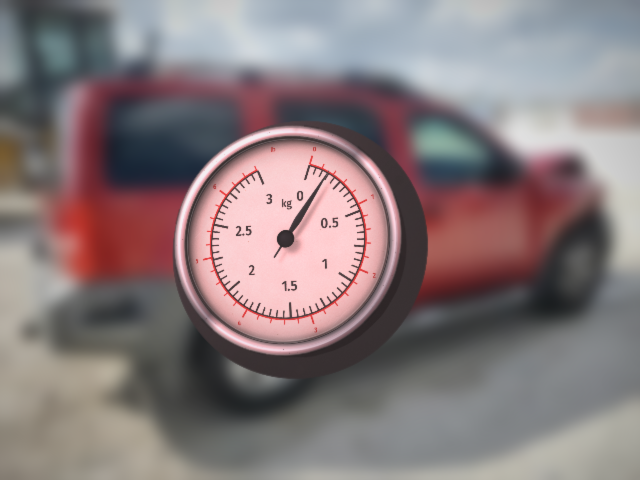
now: 0.15
